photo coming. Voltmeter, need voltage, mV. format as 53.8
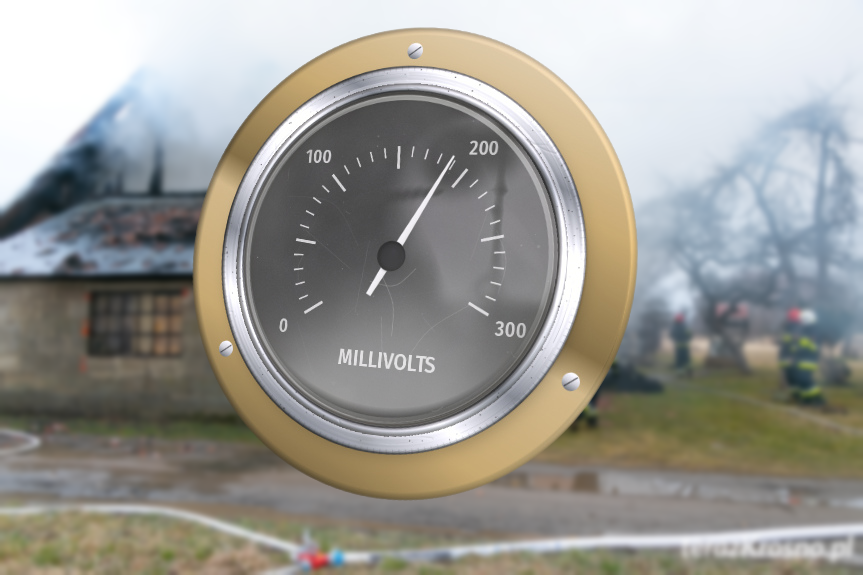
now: 190
